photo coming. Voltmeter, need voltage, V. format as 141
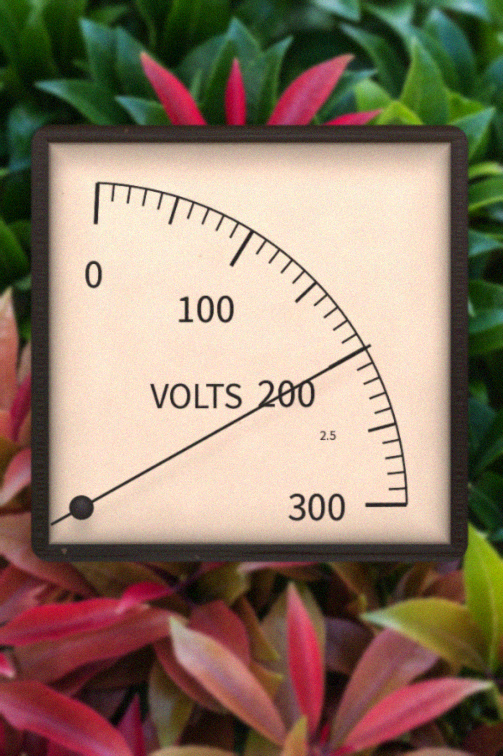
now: 200
